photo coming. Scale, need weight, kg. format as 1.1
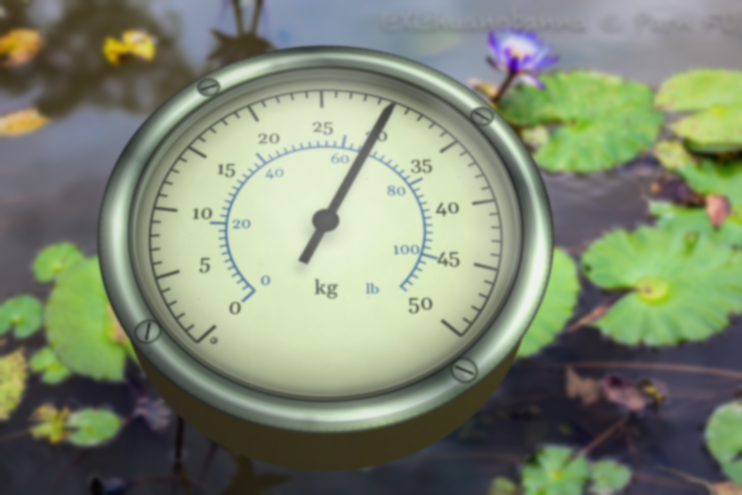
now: 30
